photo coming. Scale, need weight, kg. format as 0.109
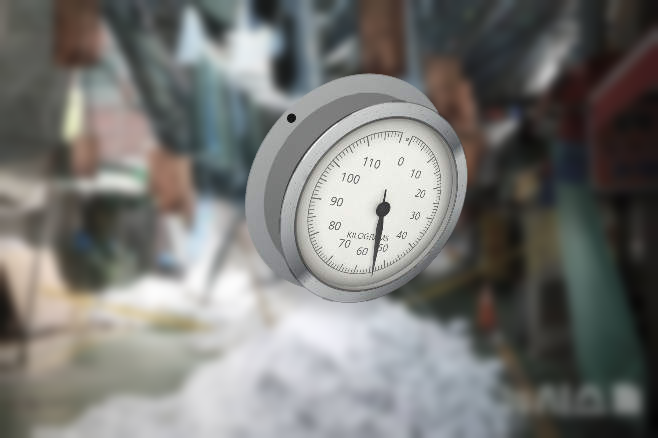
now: 55
